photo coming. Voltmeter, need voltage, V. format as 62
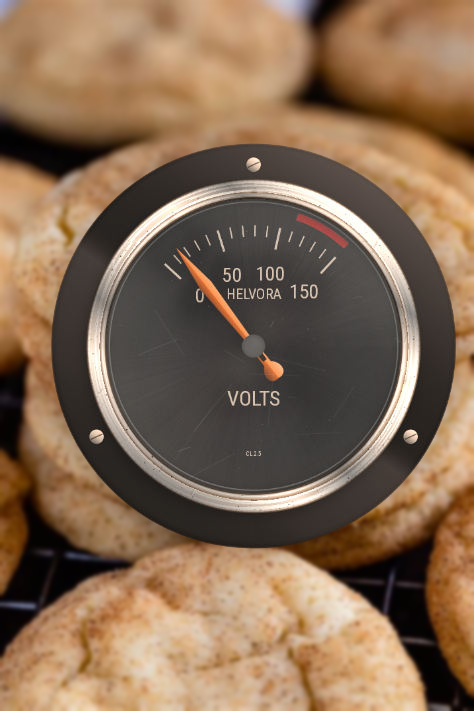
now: 15
